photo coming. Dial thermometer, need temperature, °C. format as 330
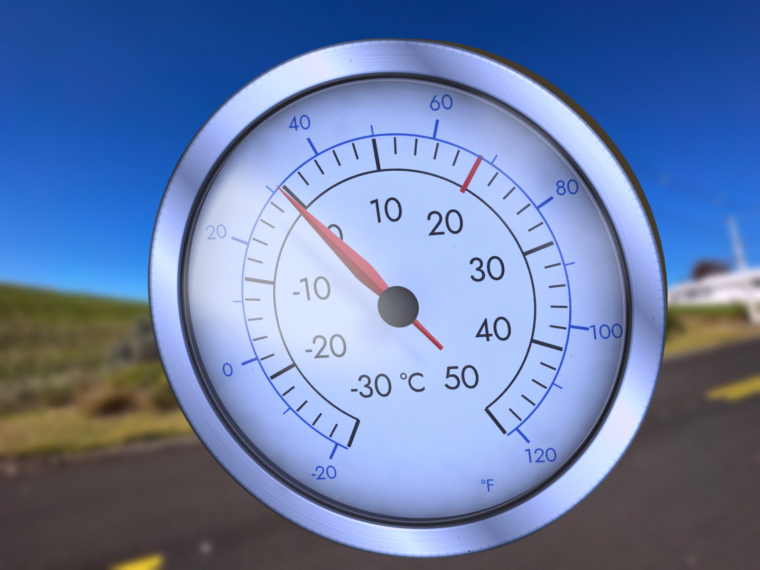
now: 0
